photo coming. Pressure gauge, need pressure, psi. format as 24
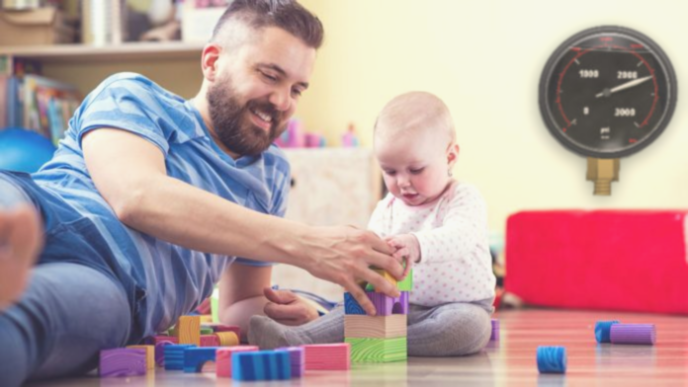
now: 2250
